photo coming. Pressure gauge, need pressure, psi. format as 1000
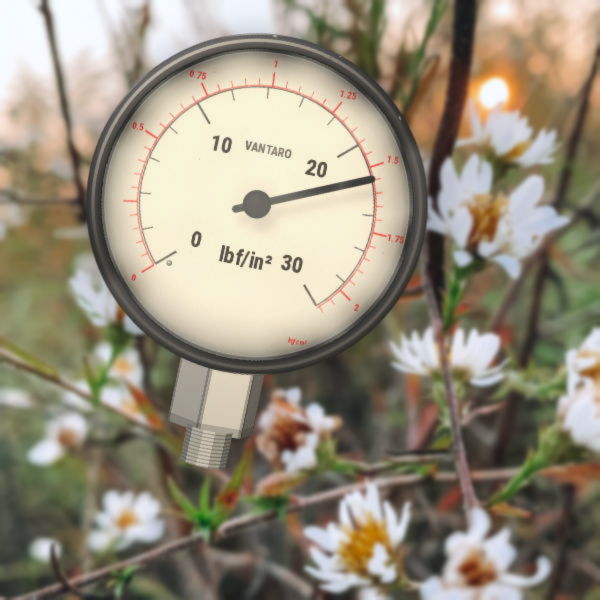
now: 22
